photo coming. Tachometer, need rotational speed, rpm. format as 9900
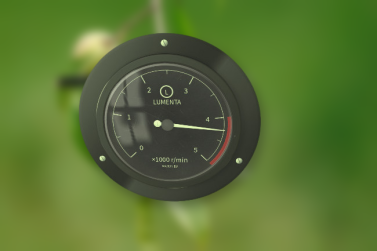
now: 4250
